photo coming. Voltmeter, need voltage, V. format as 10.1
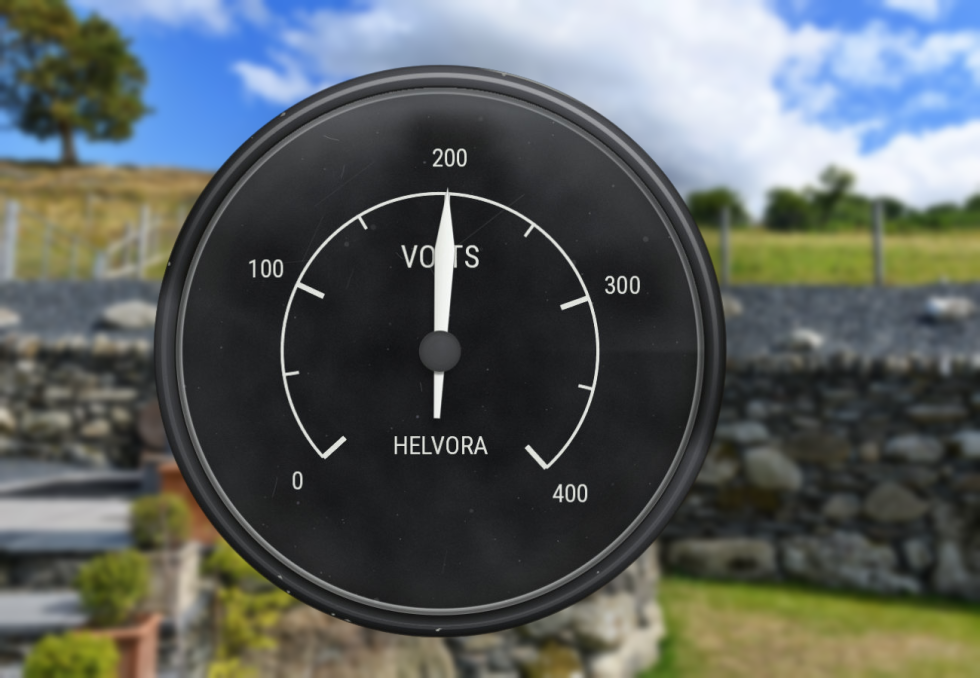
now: 200
